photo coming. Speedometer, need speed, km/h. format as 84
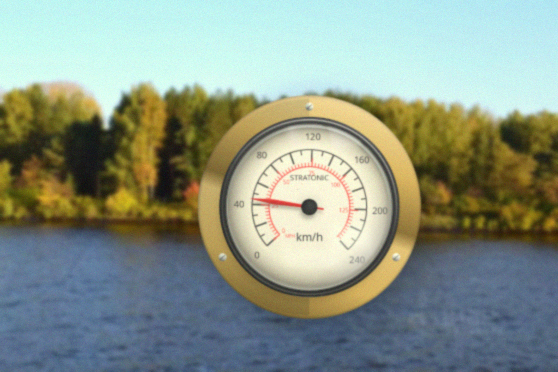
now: 45
